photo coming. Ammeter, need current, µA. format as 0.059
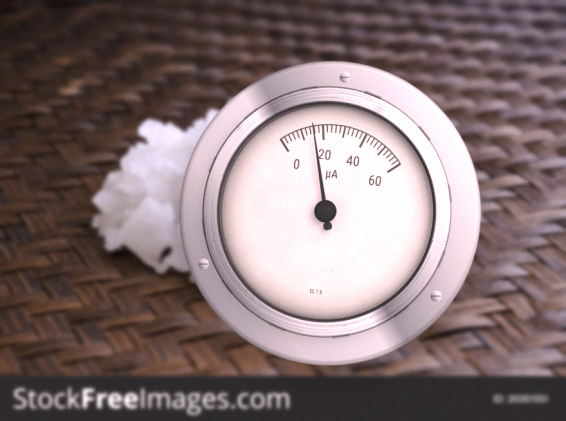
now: 16
